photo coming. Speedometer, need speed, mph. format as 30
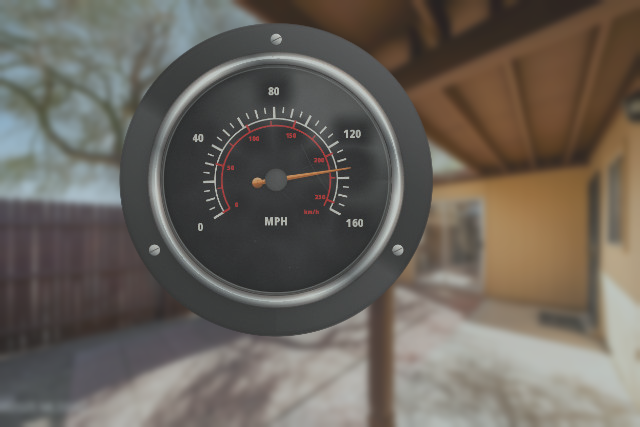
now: 135
